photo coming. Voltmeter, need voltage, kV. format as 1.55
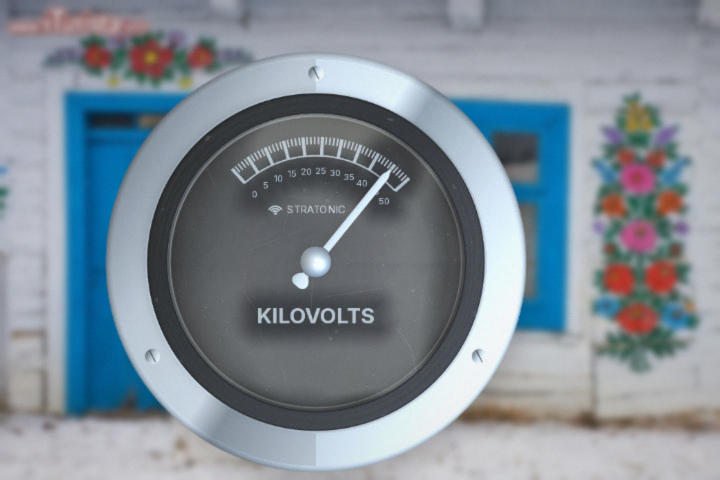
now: 45
